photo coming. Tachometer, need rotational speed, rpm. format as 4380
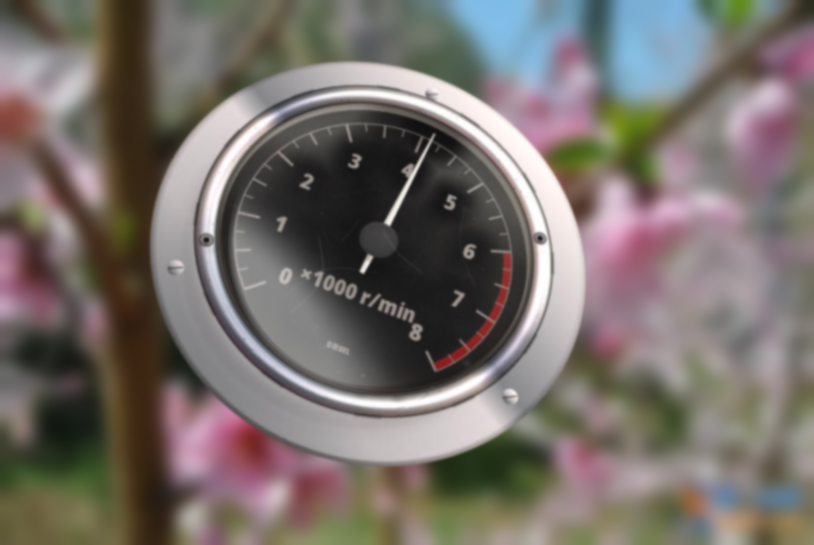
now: 4125
